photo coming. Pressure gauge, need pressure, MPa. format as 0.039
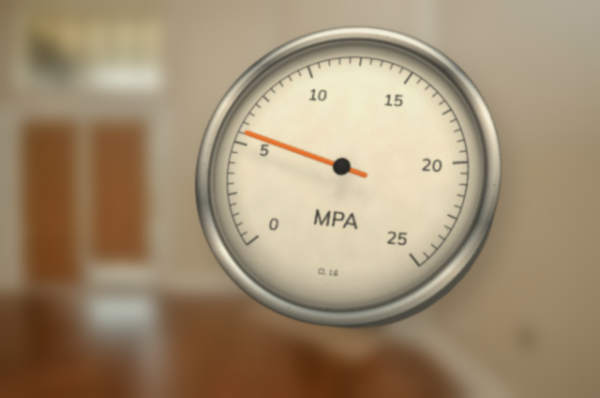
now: 5.5
